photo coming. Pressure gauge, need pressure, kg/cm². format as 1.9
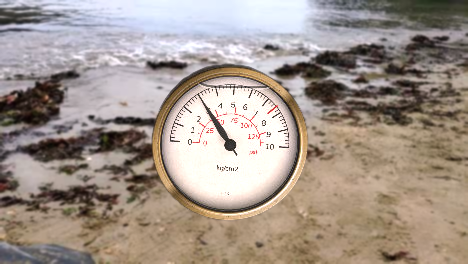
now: 3
